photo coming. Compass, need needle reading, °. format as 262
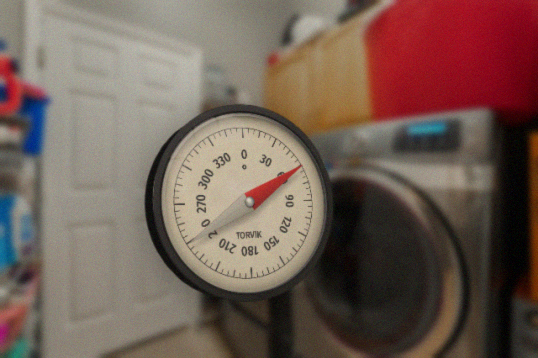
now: 60
